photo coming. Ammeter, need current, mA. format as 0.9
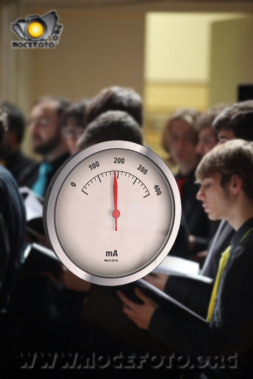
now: 180
